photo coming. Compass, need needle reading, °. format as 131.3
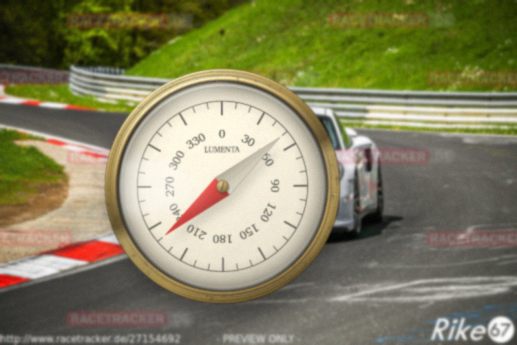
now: 230
